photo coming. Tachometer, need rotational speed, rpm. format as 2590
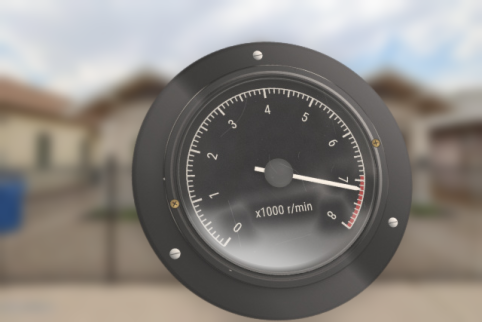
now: 7200
